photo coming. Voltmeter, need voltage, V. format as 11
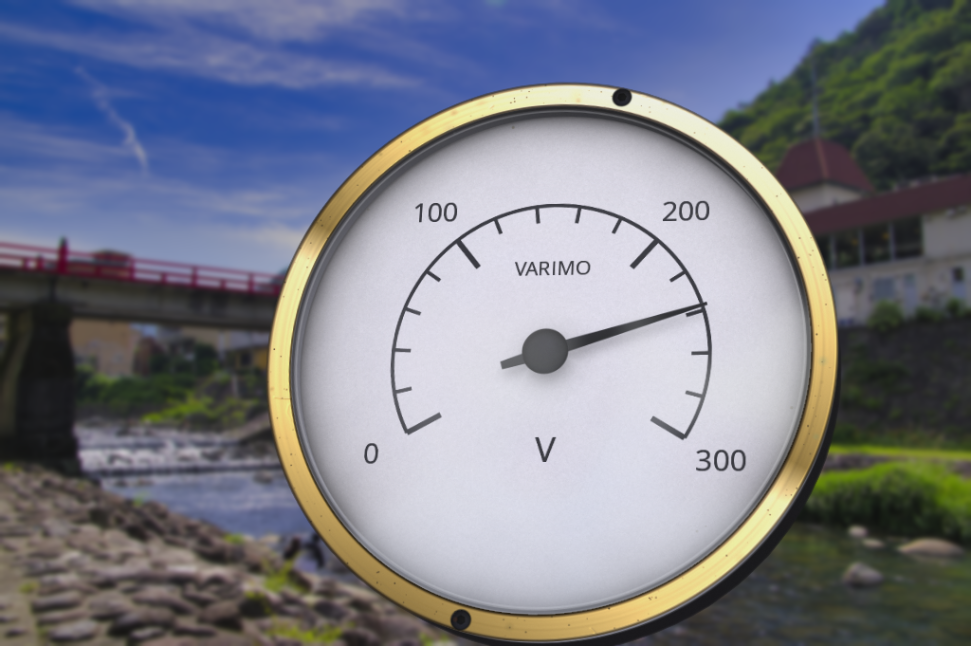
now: 240
